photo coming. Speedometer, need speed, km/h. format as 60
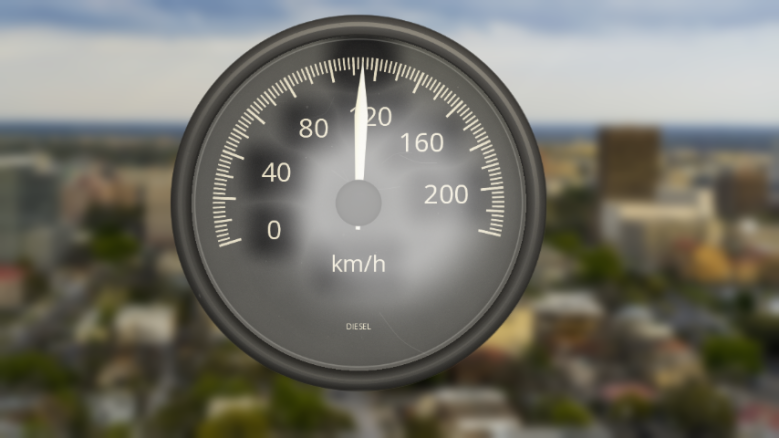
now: 114
